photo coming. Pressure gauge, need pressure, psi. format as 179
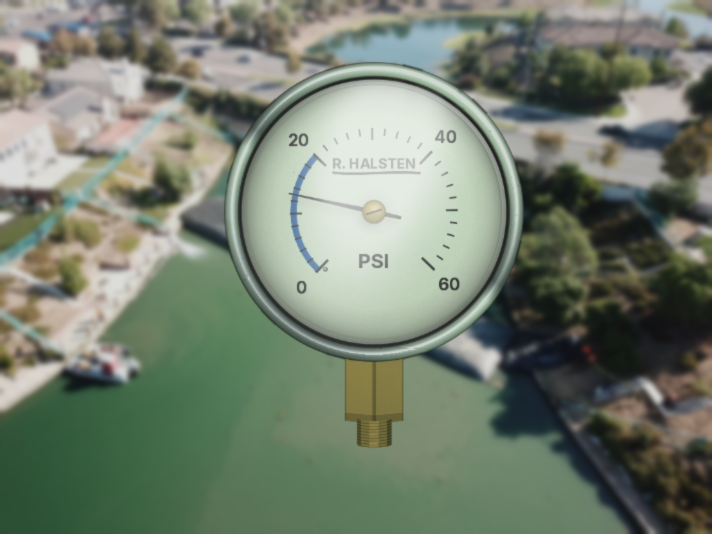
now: 13
